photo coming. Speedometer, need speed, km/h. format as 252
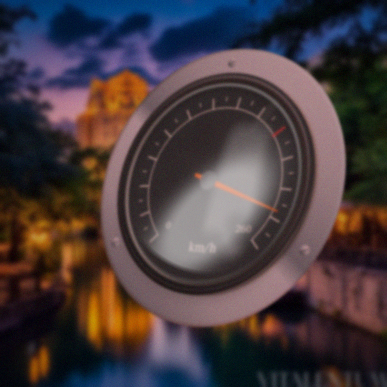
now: 235
